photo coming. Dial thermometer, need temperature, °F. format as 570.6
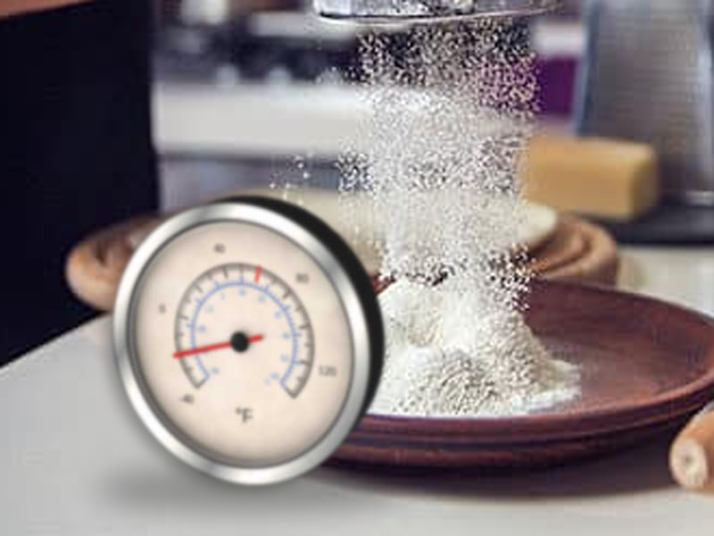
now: -20
